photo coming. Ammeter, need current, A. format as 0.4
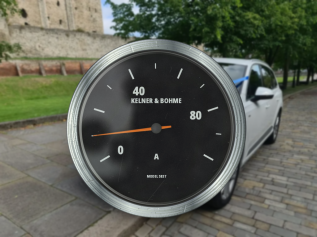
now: 10
